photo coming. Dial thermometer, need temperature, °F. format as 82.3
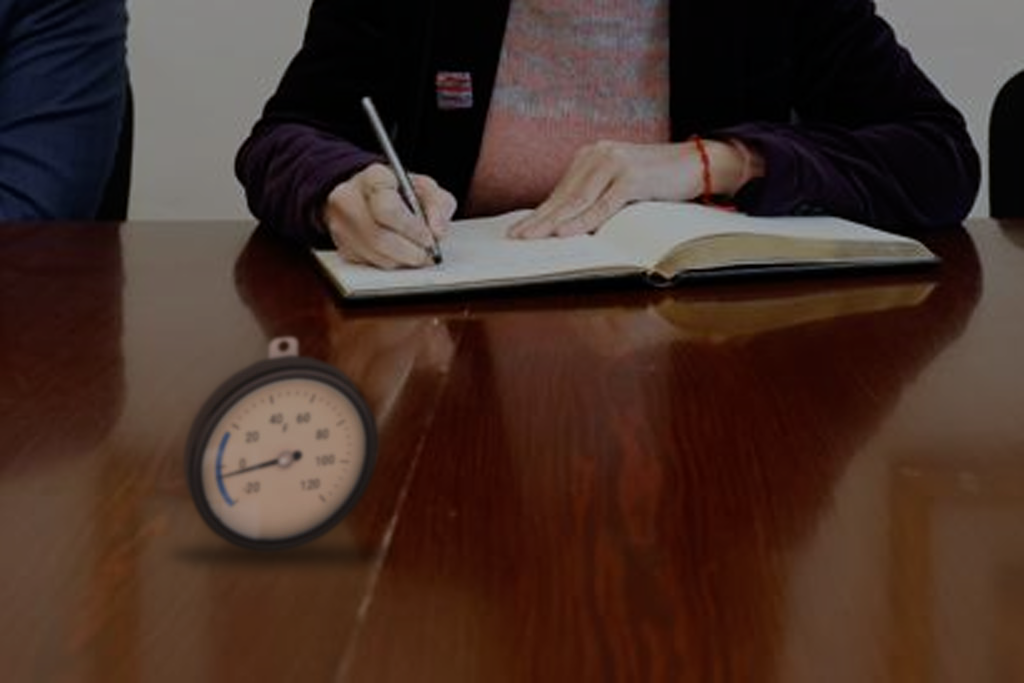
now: -4
